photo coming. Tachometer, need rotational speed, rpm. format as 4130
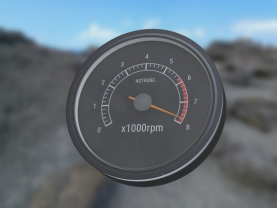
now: 7800
